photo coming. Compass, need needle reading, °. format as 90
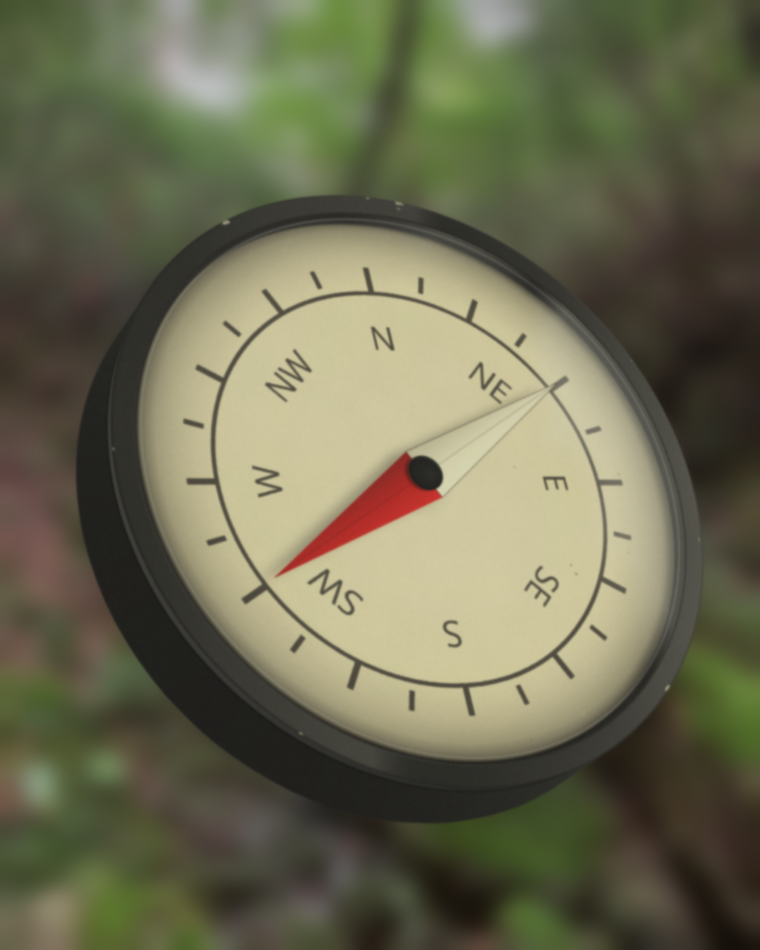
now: 240
